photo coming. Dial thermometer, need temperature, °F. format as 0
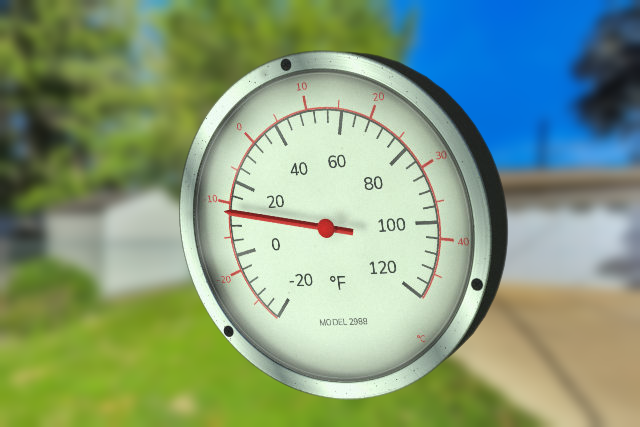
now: 12
